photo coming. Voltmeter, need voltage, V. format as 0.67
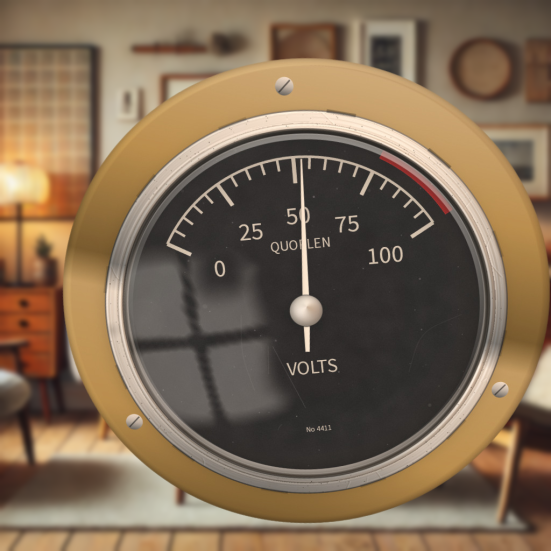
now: 52.5
